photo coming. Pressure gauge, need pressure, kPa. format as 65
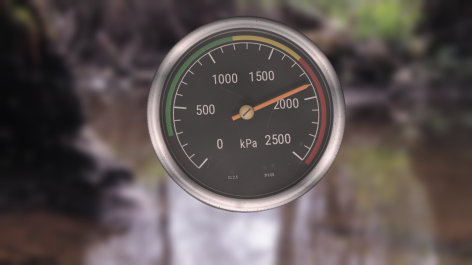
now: 1900
